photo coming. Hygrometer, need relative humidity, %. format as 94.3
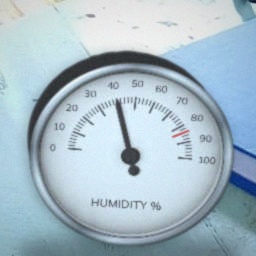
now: 40
